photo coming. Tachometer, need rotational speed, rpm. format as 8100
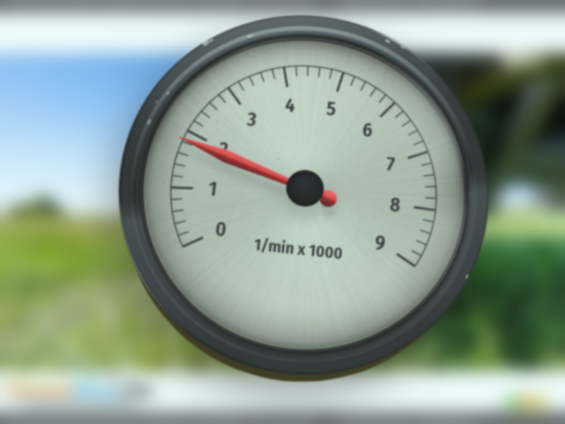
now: 1800
